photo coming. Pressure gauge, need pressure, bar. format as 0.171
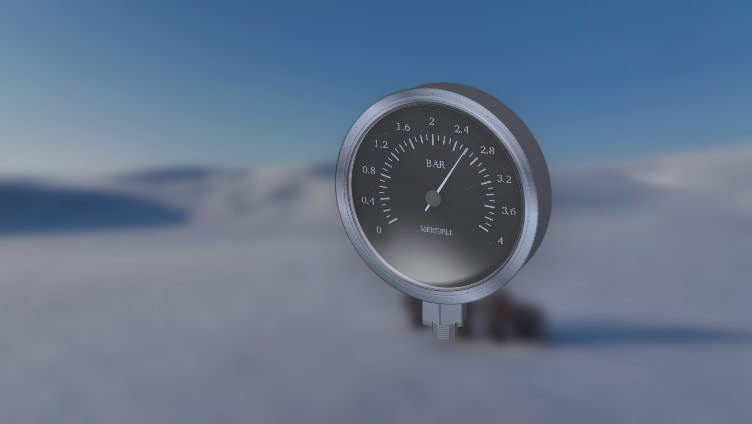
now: 2.6
